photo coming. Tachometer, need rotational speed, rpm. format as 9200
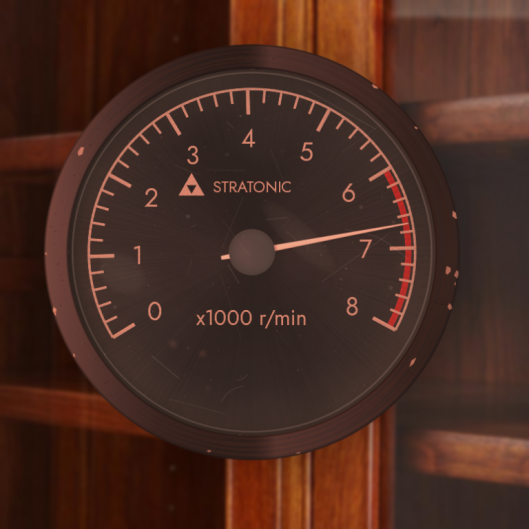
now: 6700
